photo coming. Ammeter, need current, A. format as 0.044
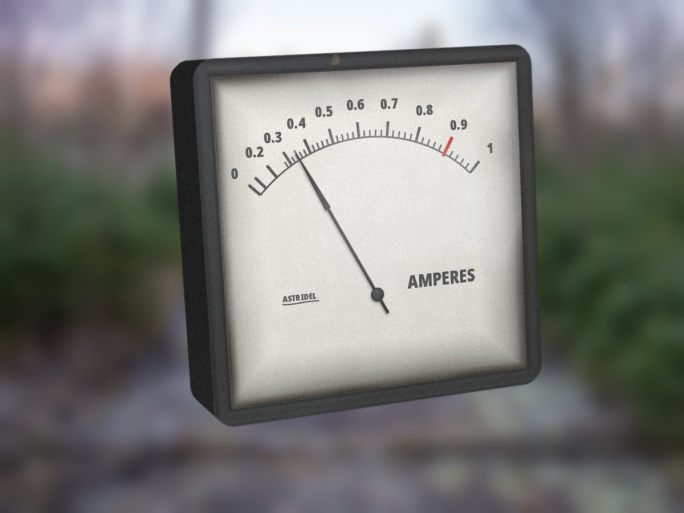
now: 0.34
